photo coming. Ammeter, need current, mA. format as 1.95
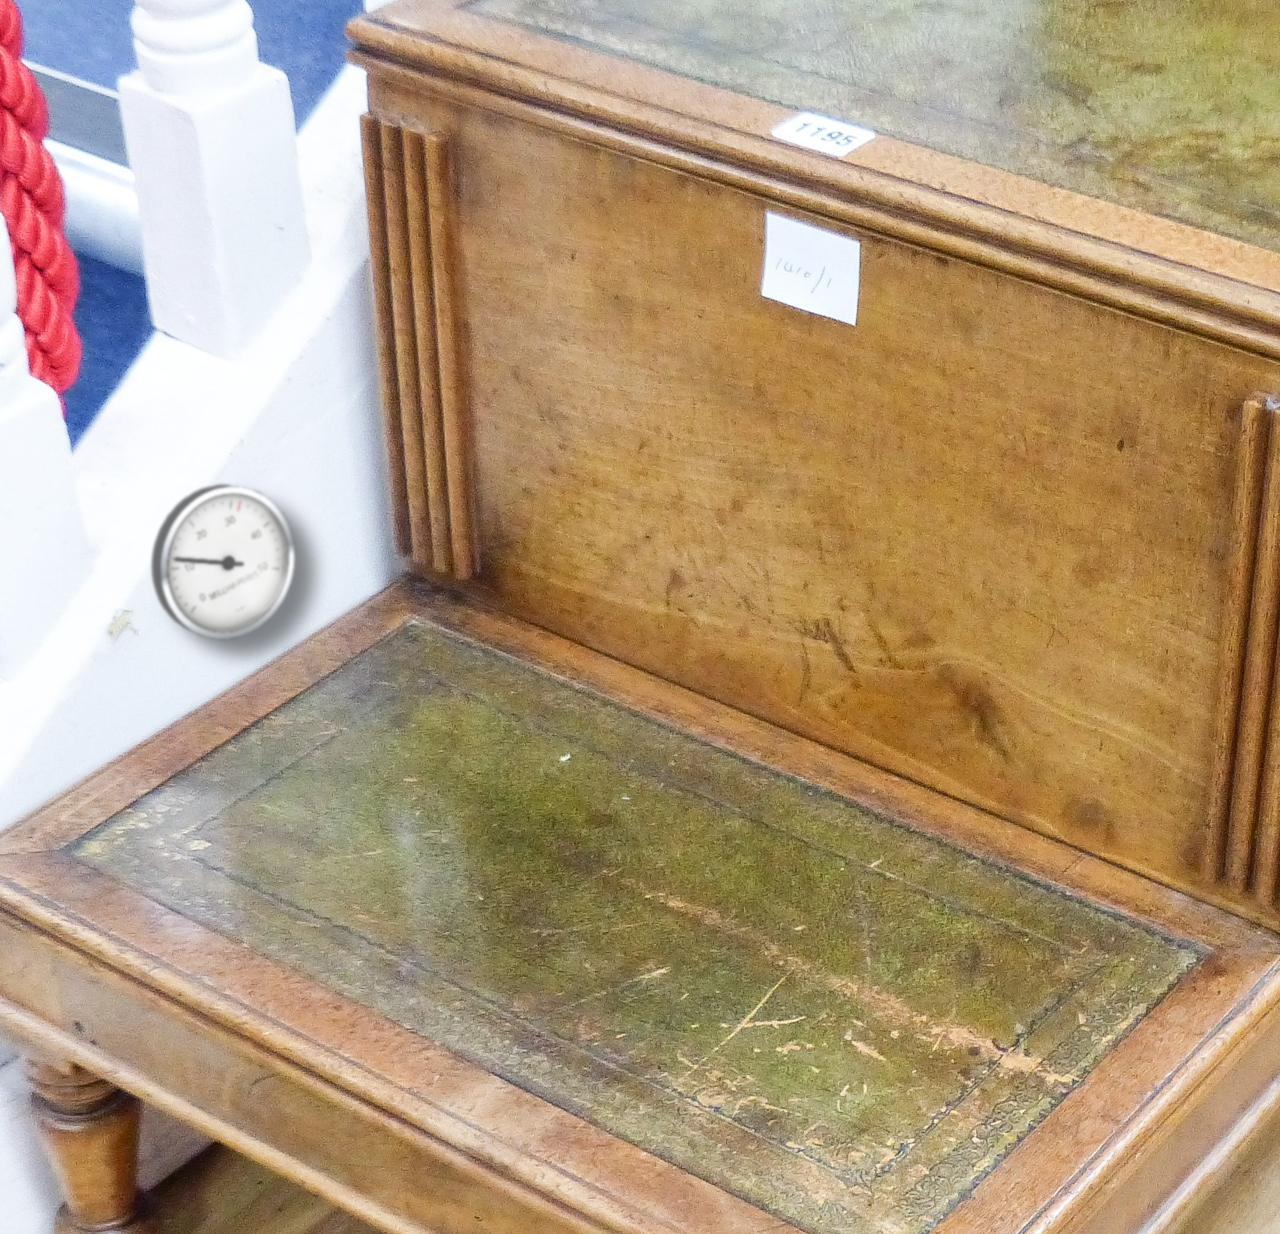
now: 12
